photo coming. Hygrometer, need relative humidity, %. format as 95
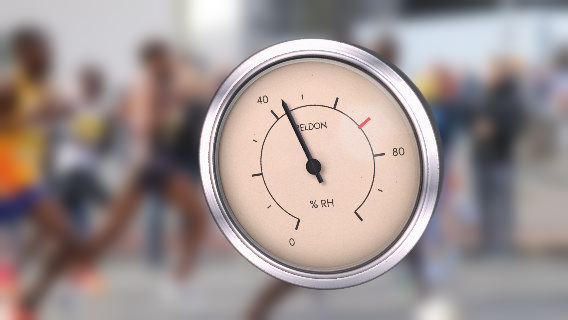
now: 45
